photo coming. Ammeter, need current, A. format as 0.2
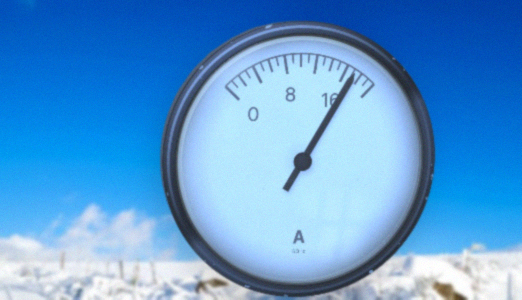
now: 17
